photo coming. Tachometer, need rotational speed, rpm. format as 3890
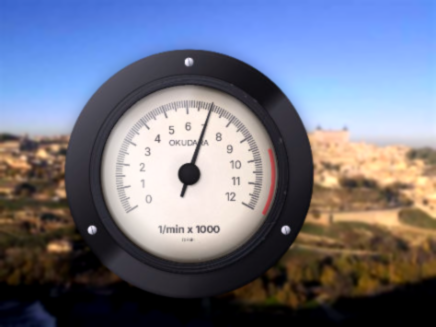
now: 7000
